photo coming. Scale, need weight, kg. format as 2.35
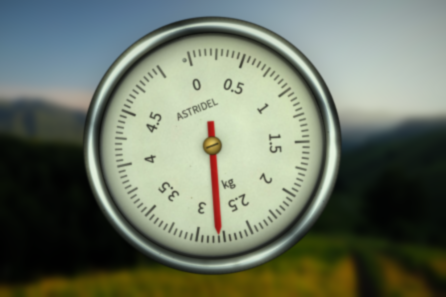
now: 2.8
